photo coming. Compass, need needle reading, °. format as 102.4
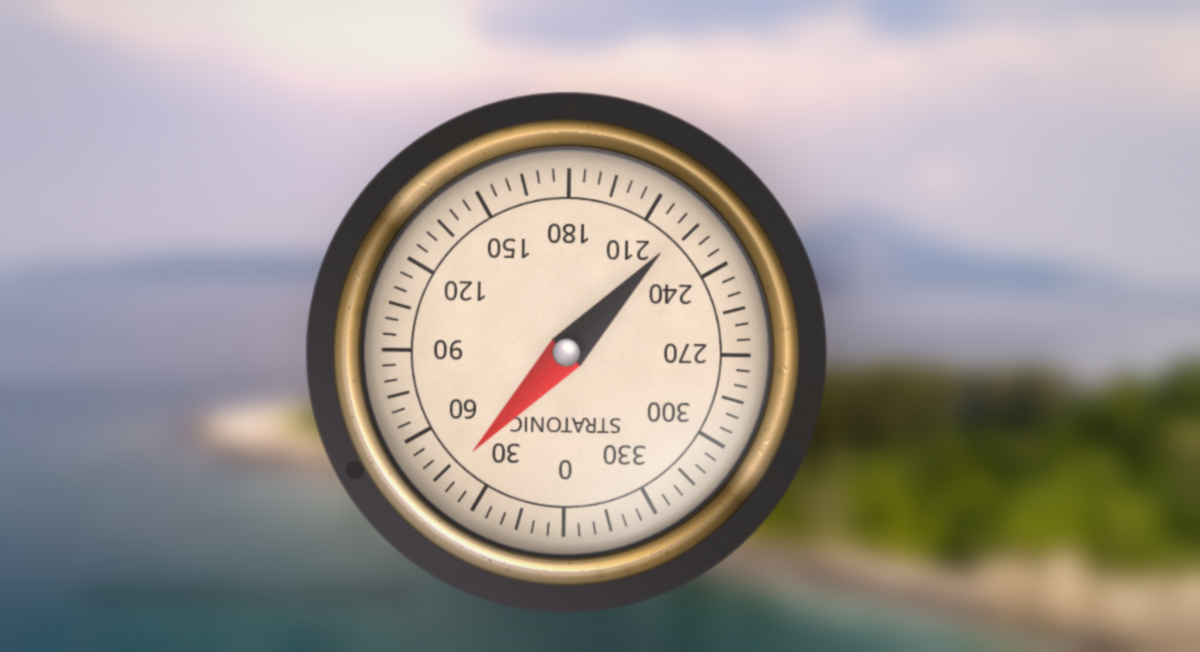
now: 42.5
